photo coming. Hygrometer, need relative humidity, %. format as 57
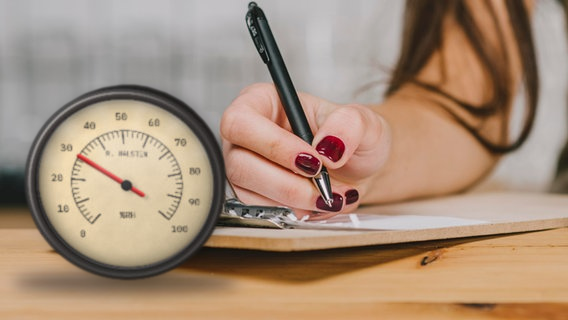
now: 30
